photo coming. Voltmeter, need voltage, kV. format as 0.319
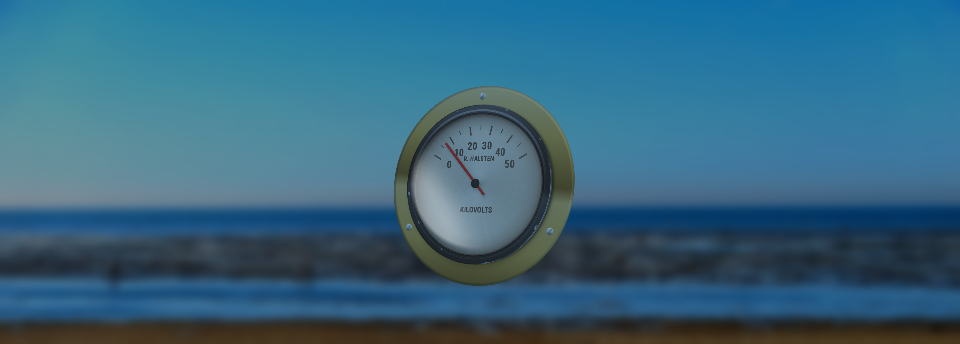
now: 7.5
